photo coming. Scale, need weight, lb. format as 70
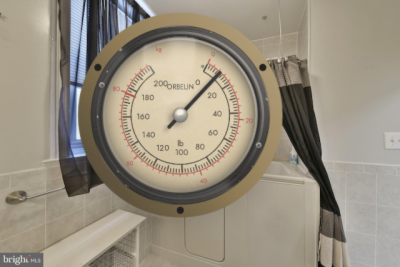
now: 10
